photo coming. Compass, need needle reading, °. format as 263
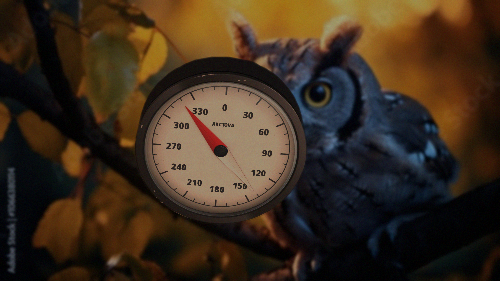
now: 320
